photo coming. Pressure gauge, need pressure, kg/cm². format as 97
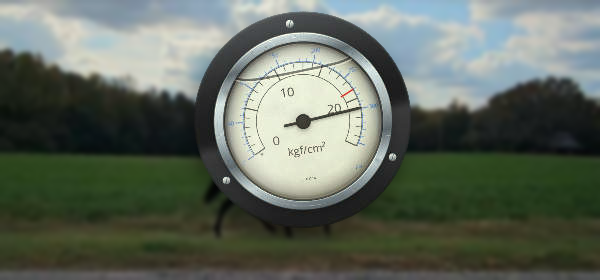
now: 21
